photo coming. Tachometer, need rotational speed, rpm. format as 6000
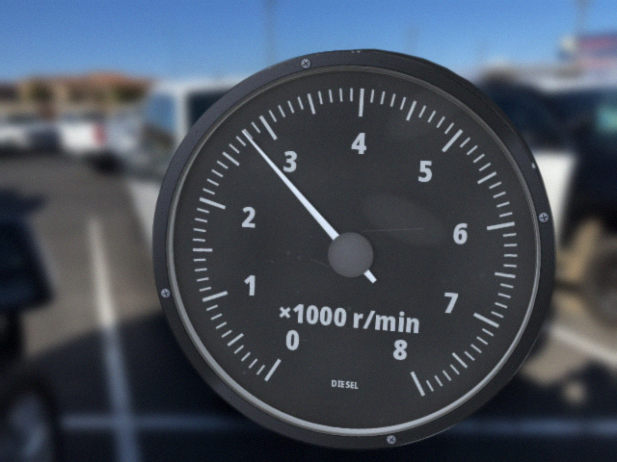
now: 2800
